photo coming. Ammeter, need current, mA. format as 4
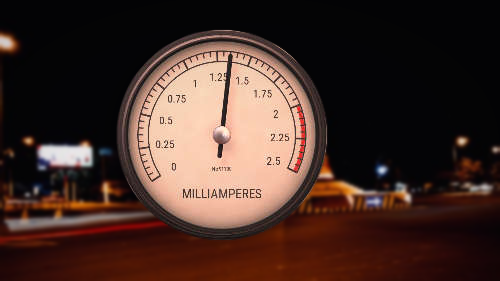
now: 1.35
